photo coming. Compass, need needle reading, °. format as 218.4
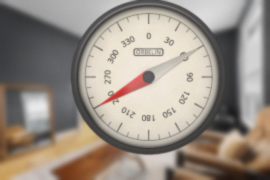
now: 240
